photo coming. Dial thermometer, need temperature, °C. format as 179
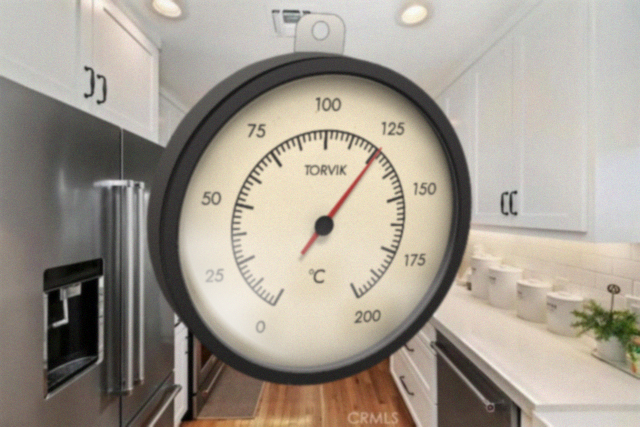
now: 125
